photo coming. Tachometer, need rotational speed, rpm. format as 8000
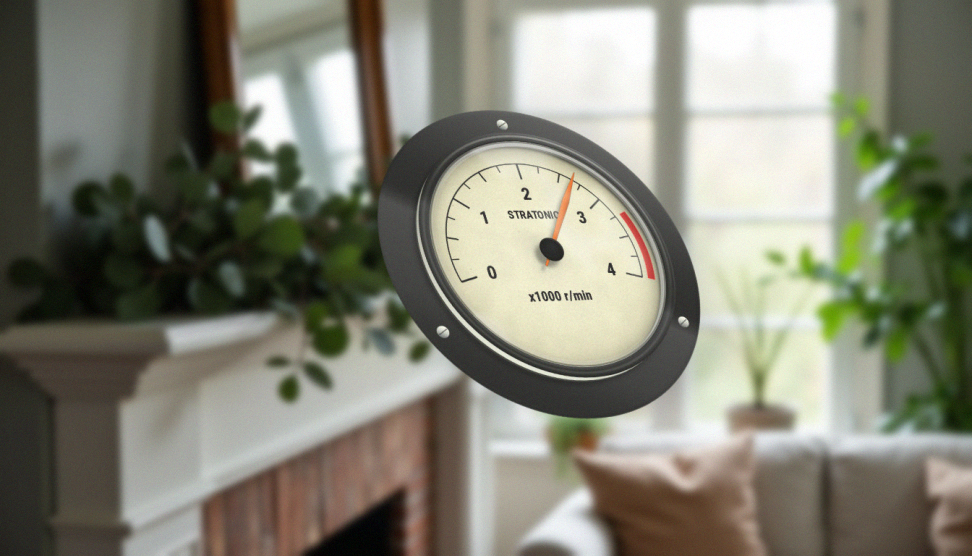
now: 2625
